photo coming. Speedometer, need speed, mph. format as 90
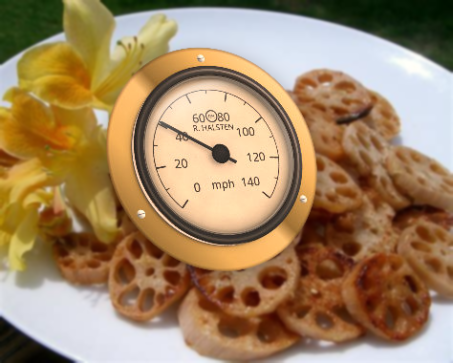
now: 40
